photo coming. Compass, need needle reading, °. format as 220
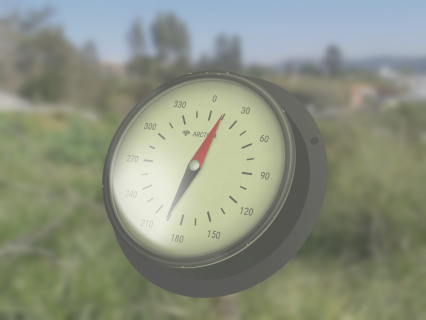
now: 15
